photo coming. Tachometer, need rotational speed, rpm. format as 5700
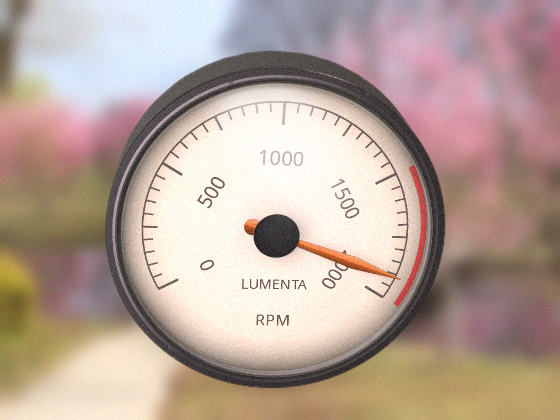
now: 1900
